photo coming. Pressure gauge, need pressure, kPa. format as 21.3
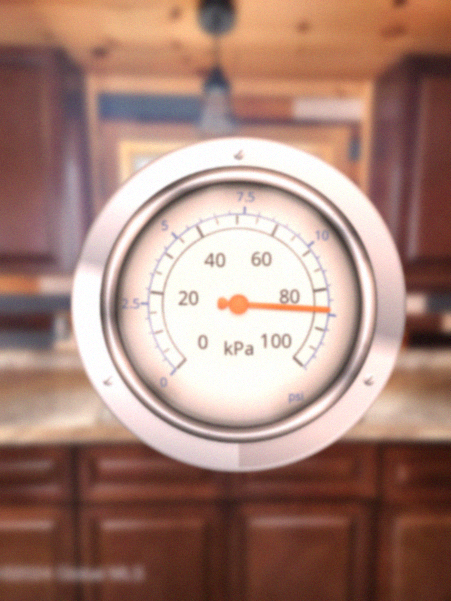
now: 85
